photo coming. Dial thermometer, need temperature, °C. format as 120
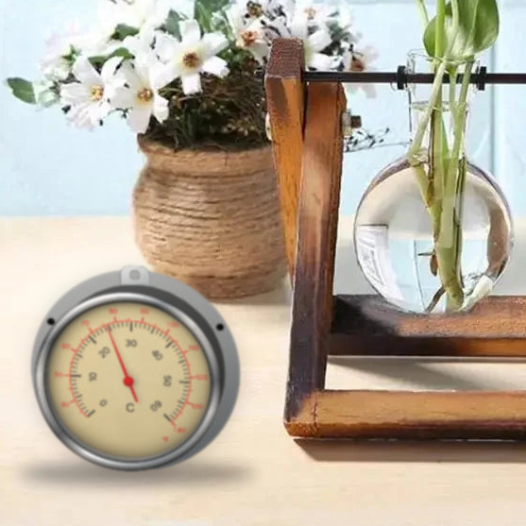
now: 25
